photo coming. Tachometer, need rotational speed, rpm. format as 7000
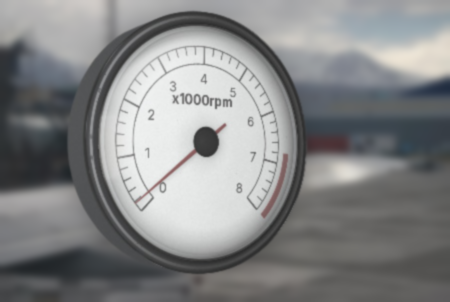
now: 200
